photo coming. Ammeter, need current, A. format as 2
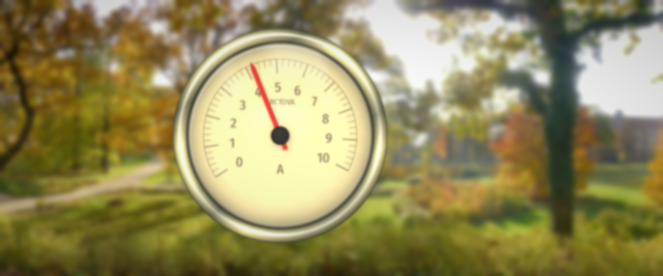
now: 4.2
